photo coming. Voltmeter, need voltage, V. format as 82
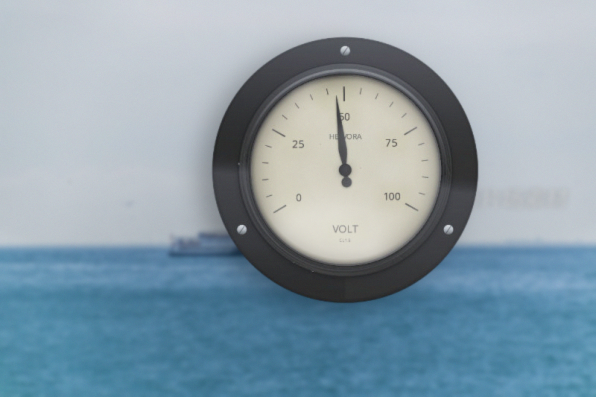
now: 47.5
